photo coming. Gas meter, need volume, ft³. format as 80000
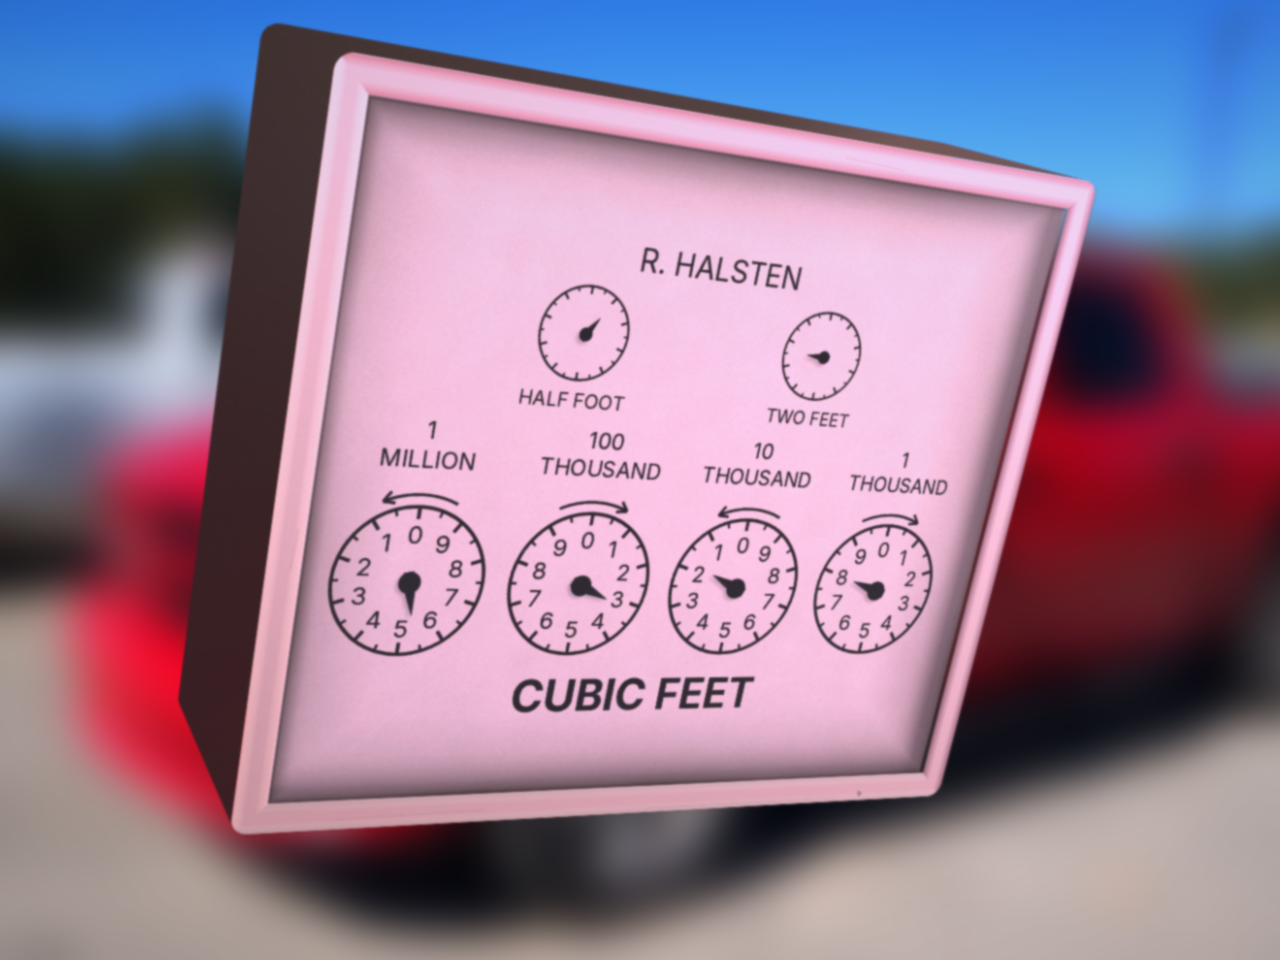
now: 531800
